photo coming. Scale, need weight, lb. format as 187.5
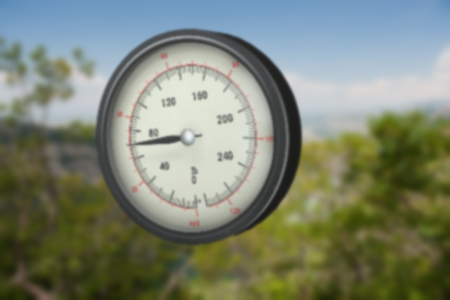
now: 70
